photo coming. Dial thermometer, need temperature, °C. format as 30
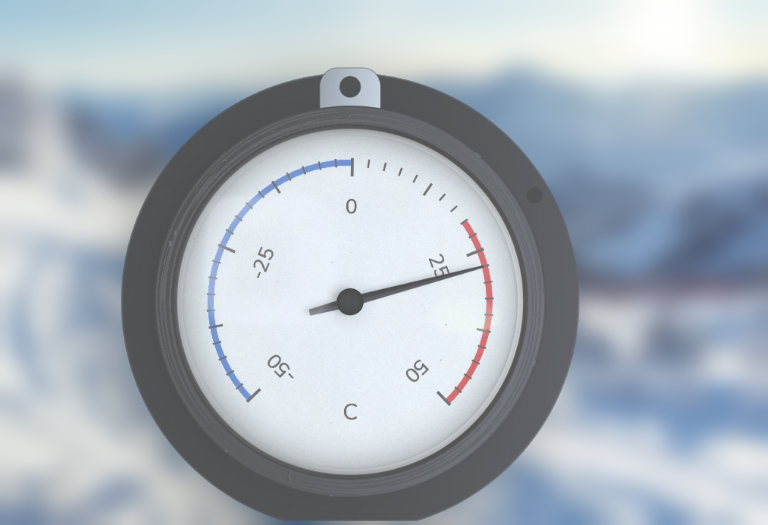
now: 27.5
